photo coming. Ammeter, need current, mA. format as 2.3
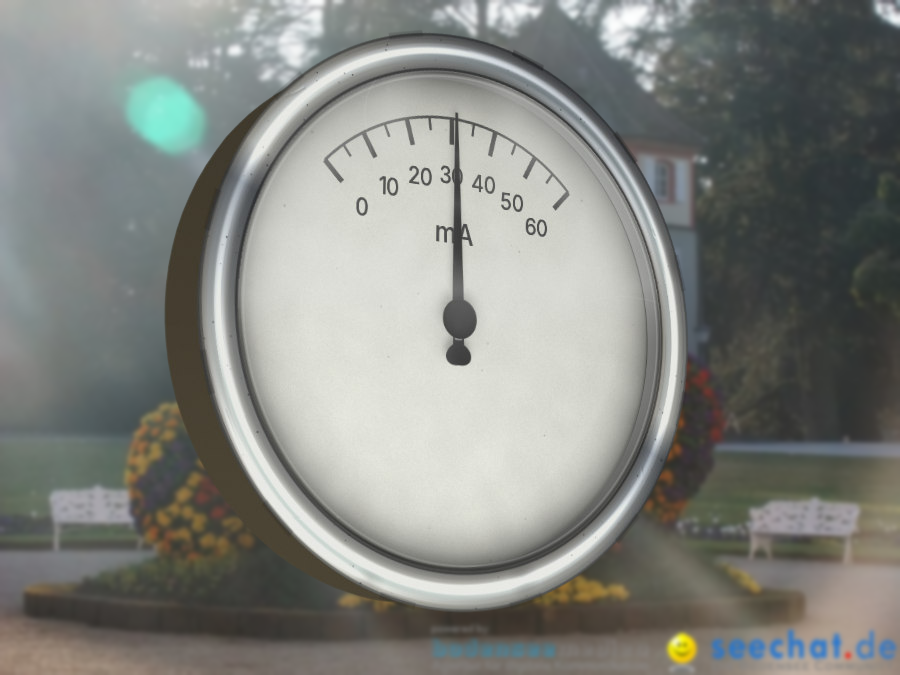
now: 30
